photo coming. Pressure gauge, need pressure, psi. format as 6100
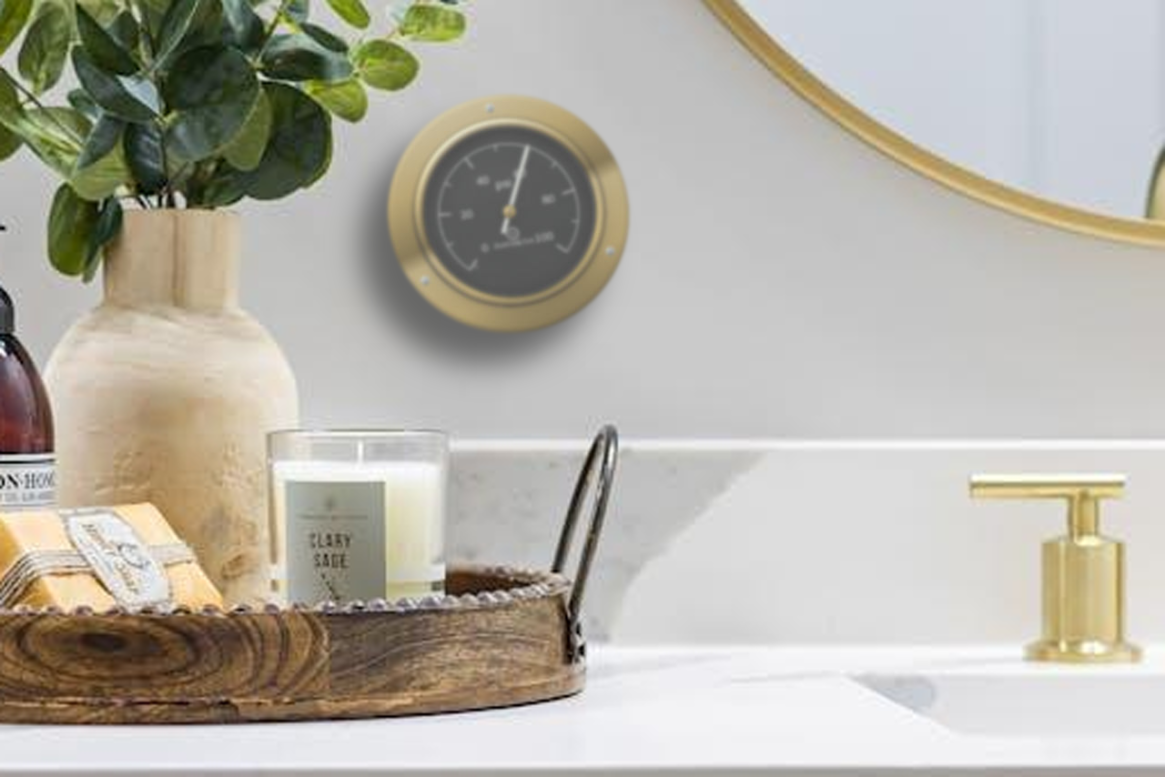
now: 60
